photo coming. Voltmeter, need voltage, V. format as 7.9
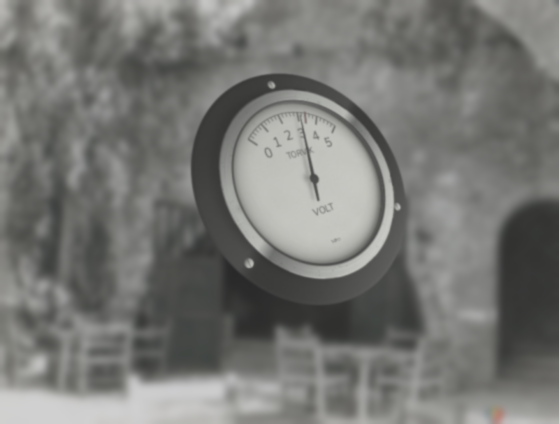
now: 3
